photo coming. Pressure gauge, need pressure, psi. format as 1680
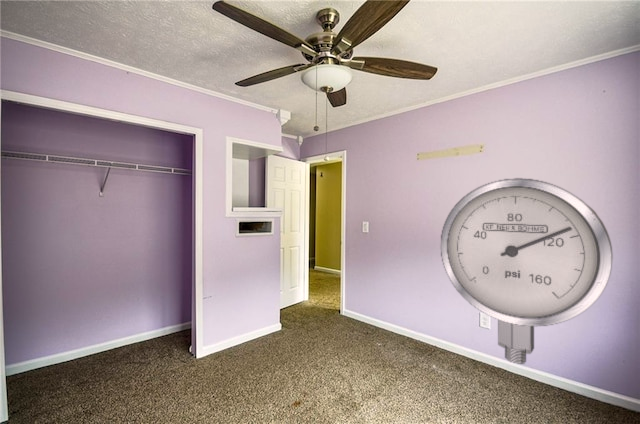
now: 115
